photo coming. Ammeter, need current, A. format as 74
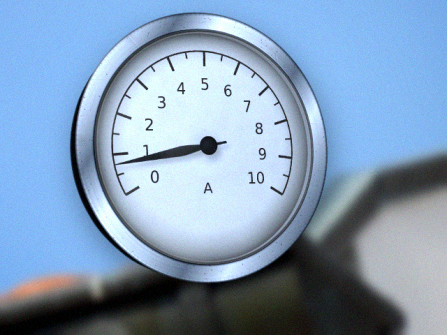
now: 0.75
